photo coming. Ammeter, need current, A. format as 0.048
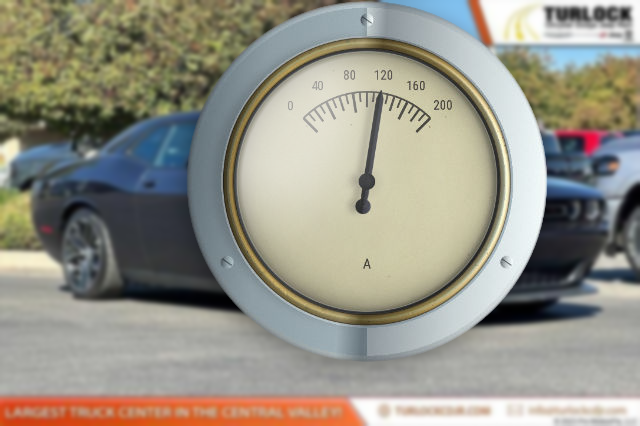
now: 120
